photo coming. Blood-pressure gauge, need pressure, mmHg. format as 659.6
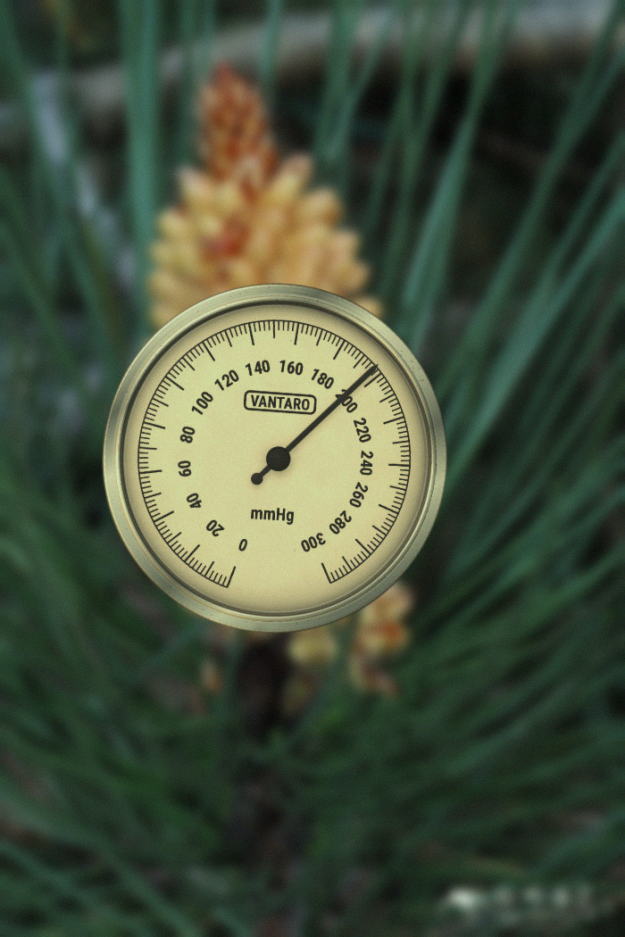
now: 196
